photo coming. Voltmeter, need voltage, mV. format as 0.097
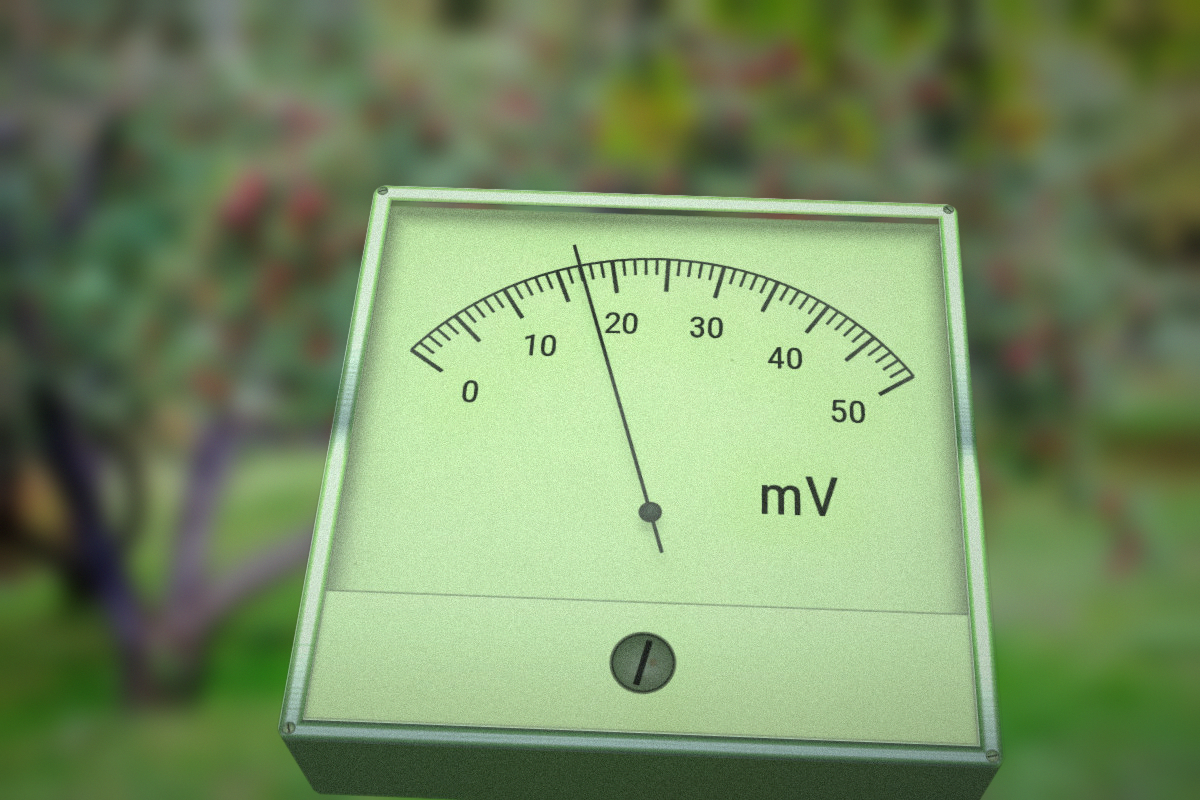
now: 17
